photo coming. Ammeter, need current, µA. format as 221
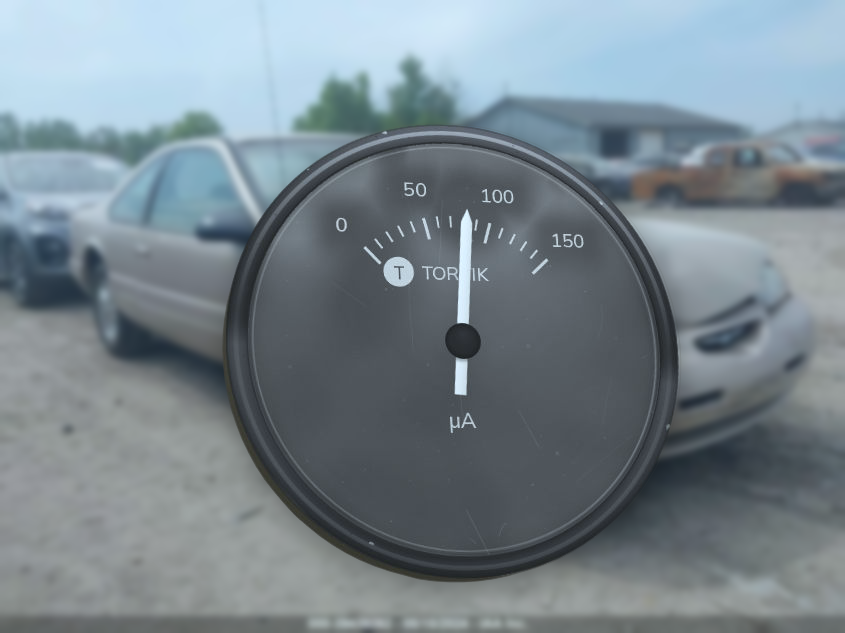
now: 80
